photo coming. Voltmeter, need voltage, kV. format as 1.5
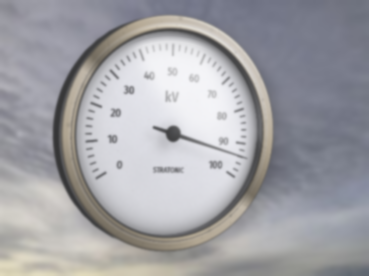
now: 94
